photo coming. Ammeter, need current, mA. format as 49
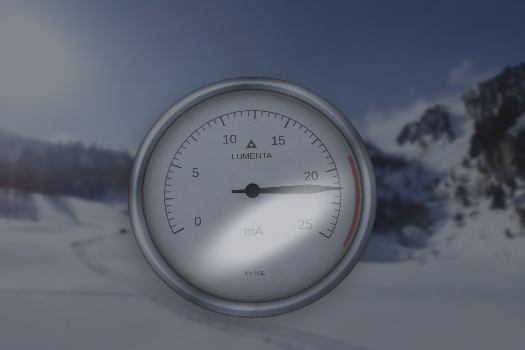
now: 21.5
